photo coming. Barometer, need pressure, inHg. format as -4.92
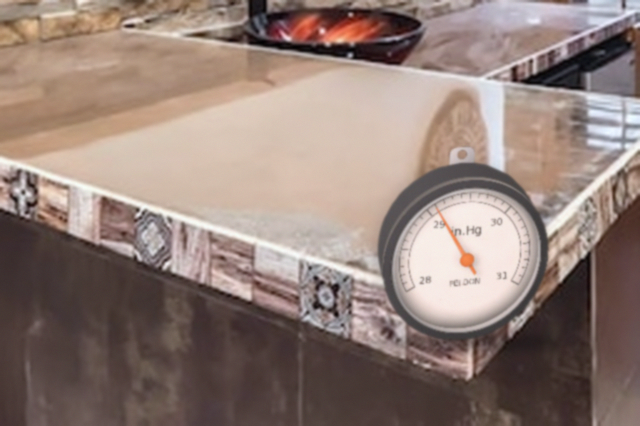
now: 29.1
